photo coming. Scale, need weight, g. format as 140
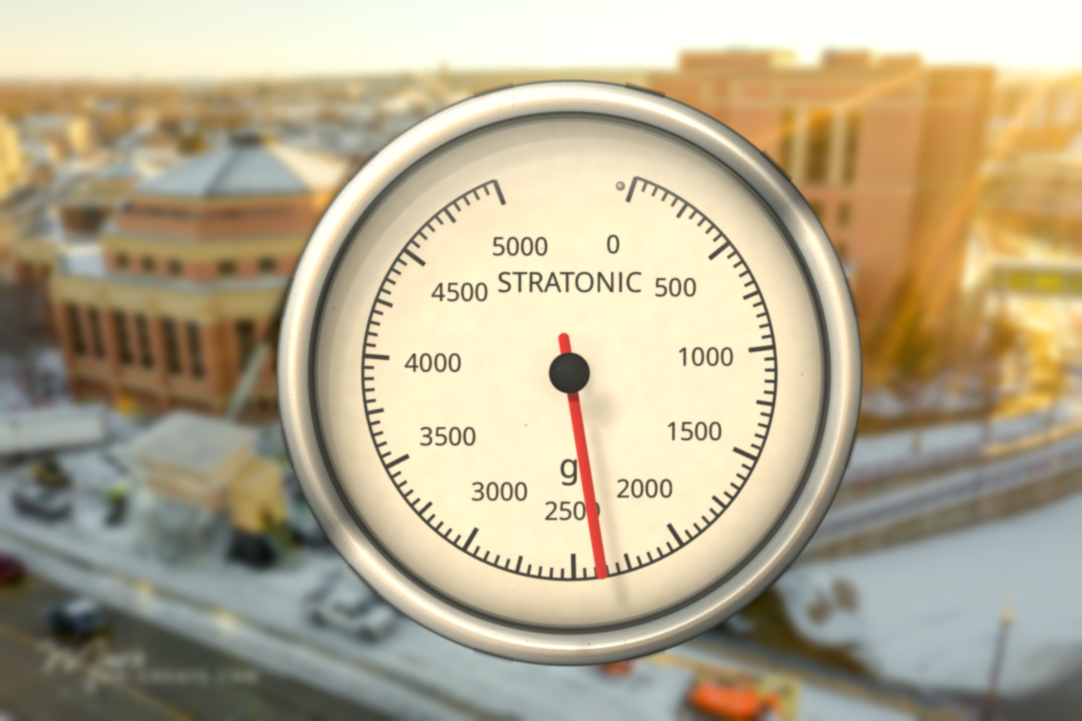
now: 2375
